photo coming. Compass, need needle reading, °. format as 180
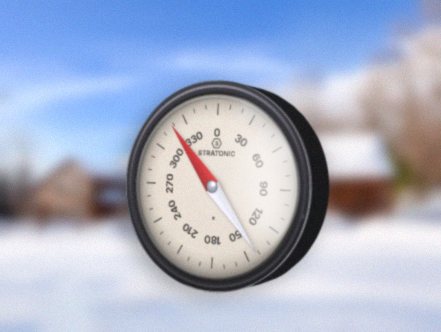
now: 320
